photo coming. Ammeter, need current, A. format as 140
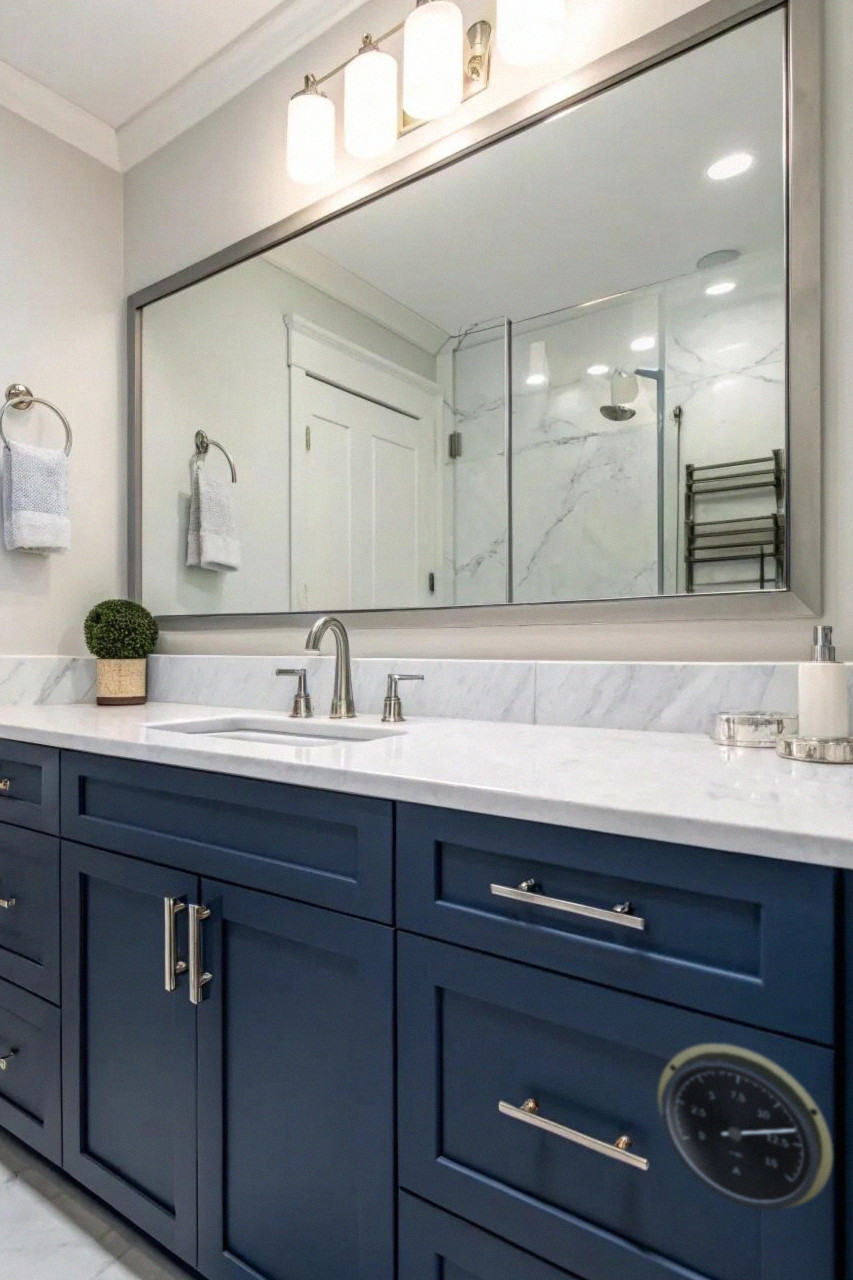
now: 11.5
